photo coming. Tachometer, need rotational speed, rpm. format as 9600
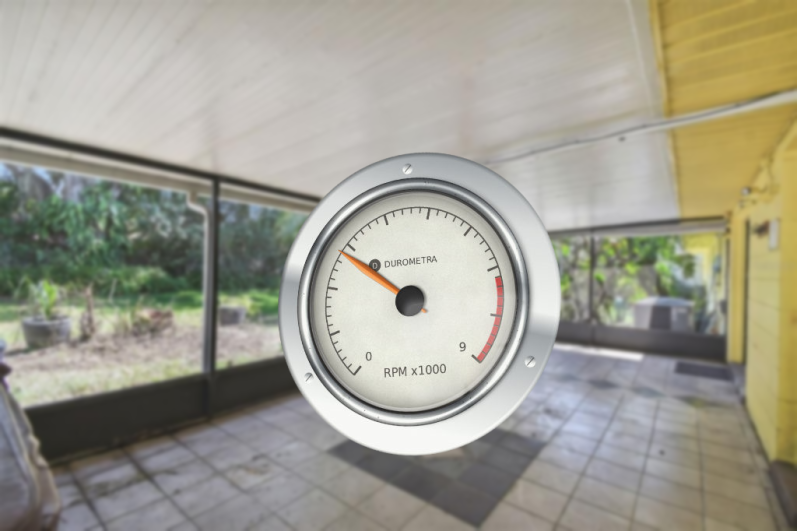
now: 2800
